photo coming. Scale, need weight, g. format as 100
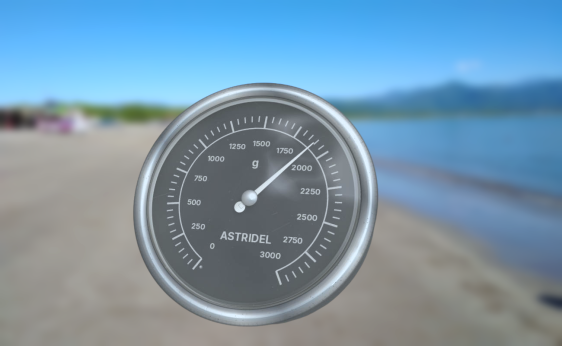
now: 1900
